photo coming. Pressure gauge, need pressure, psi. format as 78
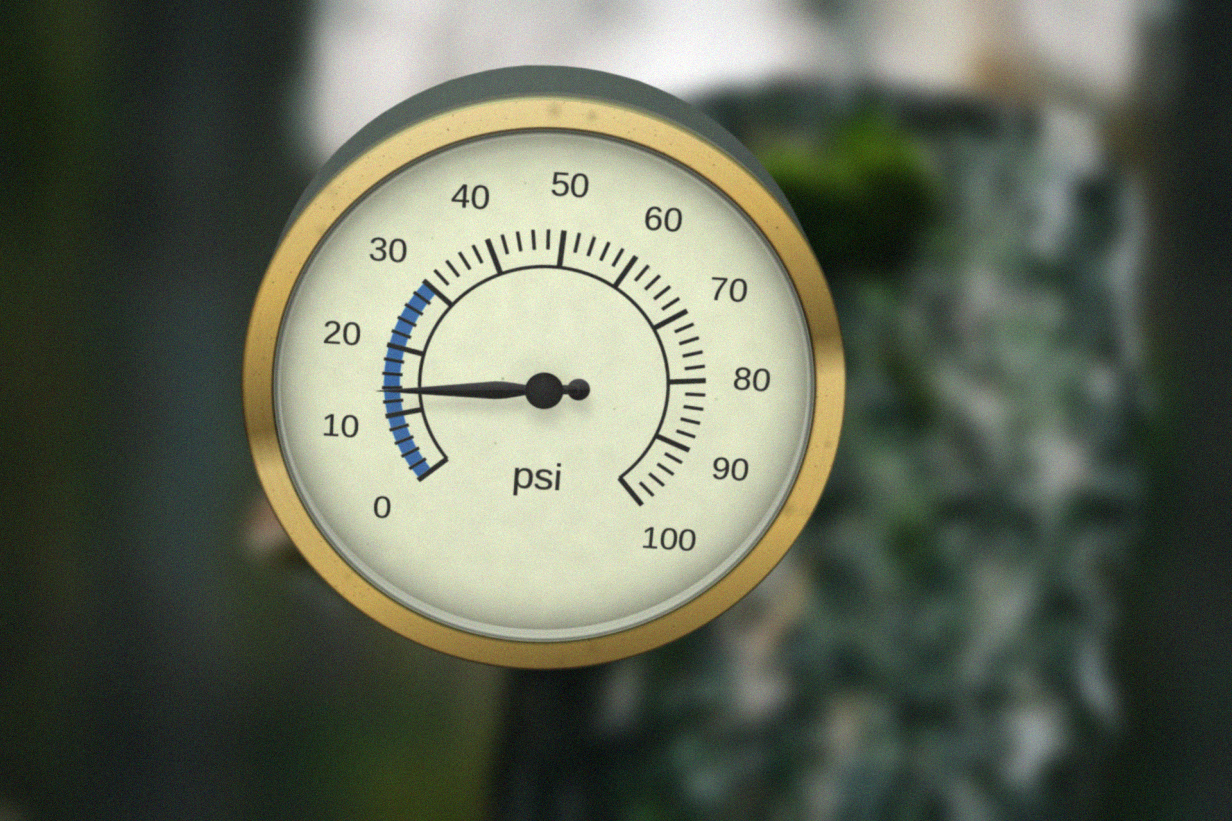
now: 14
